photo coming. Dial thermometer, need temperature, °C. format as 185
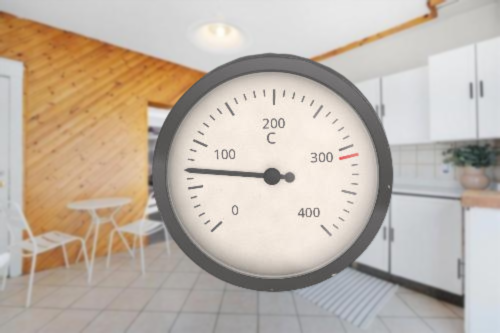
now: 70
